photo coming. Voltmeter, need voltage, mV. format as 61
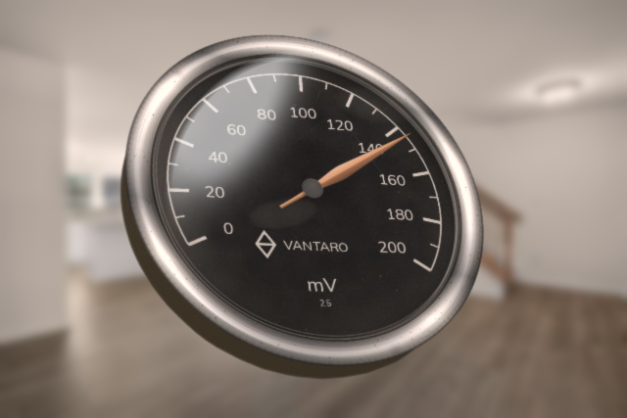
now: 145
